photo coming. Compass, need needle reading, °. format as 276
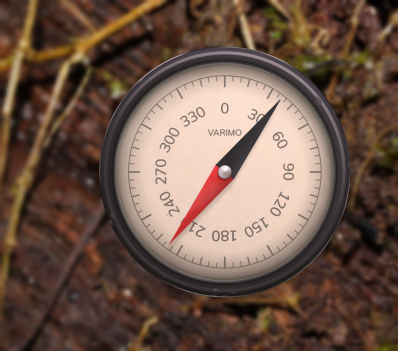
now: 217.5
